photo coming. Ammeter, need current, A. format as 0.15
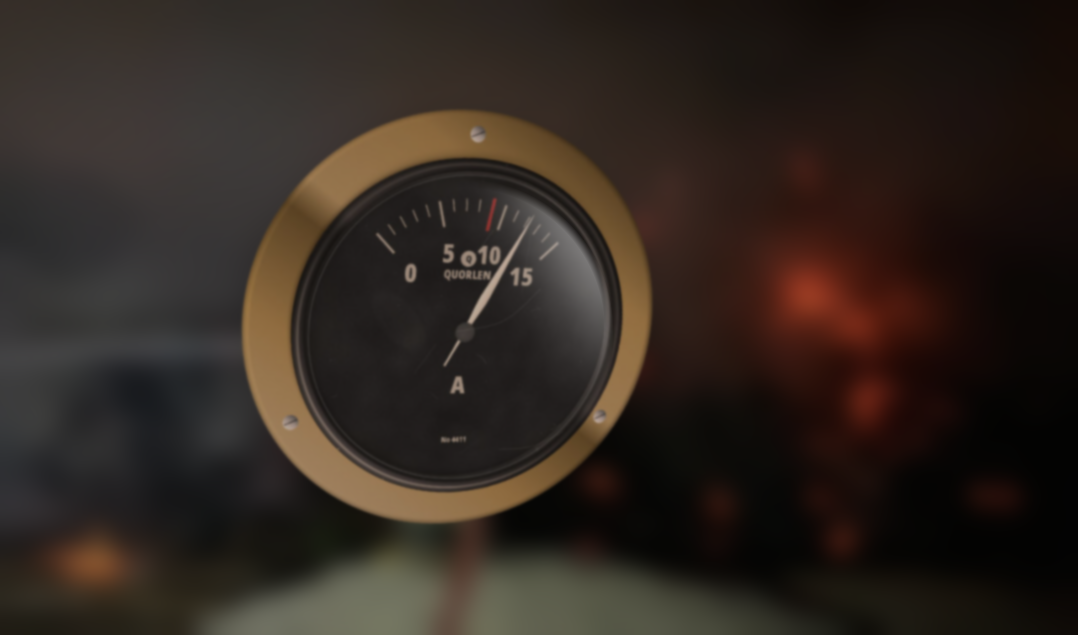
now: 12
